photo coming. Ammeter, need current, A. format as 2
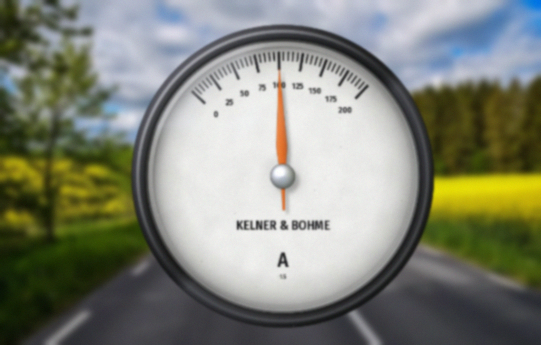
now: 100
